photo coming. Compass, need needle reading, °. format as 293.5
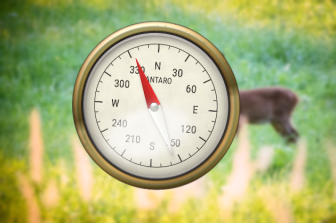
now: 335
